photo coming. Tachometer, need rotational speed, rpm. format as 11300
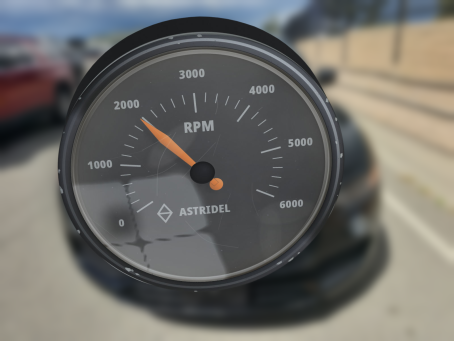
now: 2000
